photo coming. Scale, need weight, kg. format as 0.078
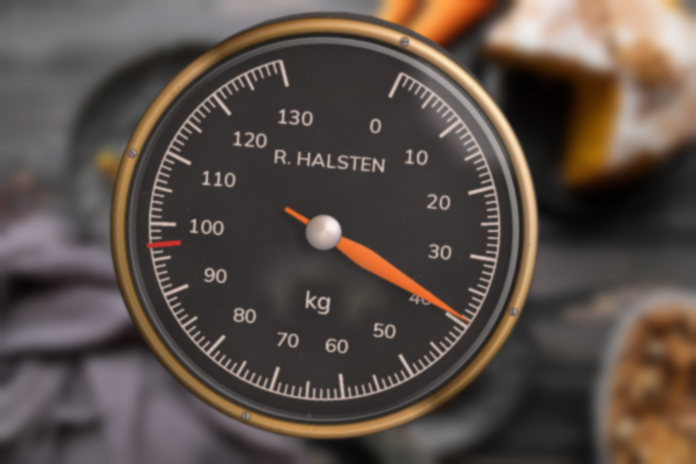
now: 39
